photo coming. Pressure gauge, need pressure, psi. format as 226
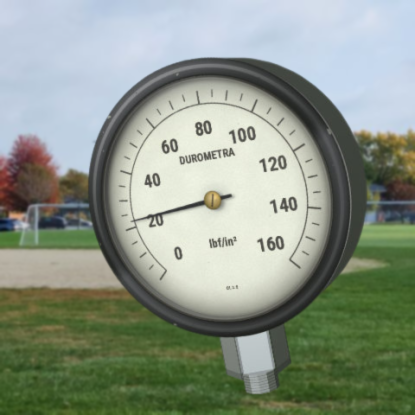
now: 22.5
